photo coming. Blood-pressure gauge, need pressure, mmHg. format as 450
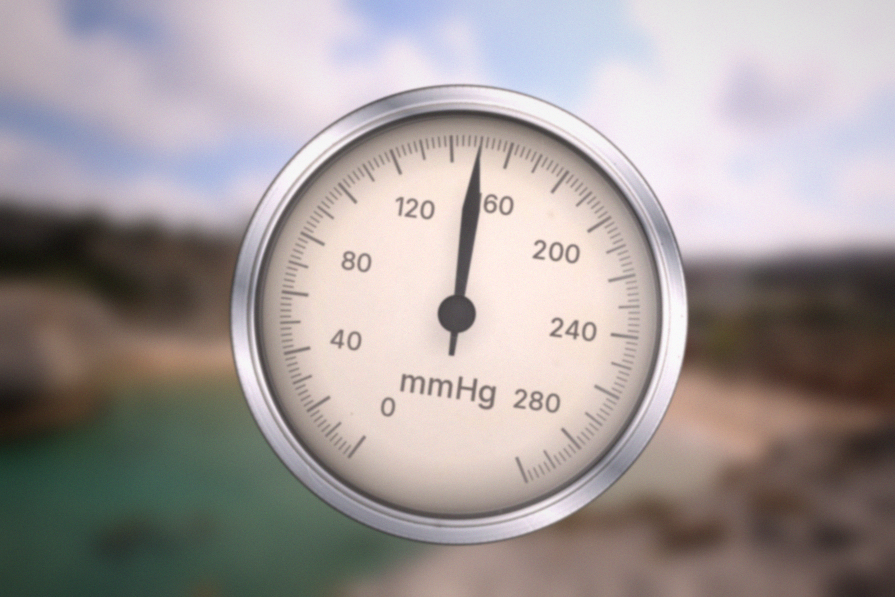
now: 150
